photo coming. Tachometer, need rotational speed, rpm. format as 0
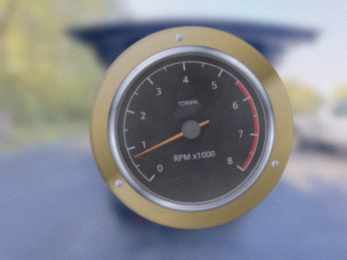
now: 750
